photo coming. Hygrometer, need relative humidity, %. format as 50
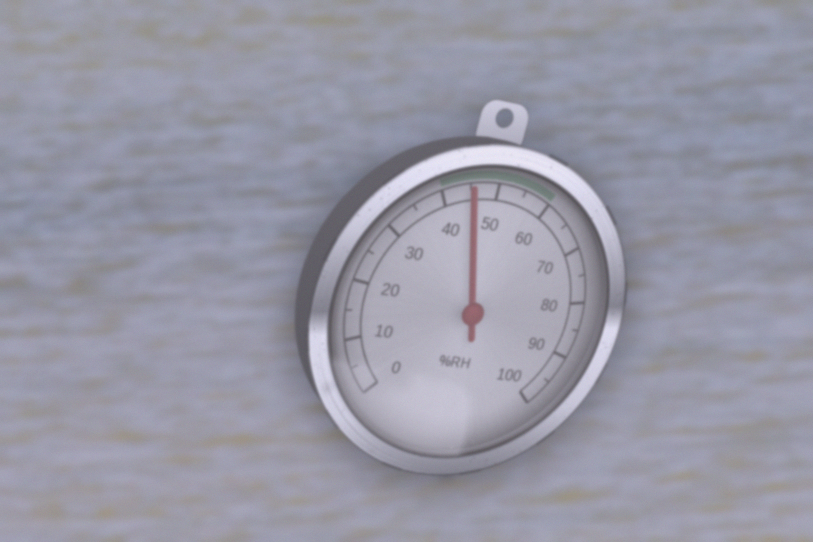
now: 45
